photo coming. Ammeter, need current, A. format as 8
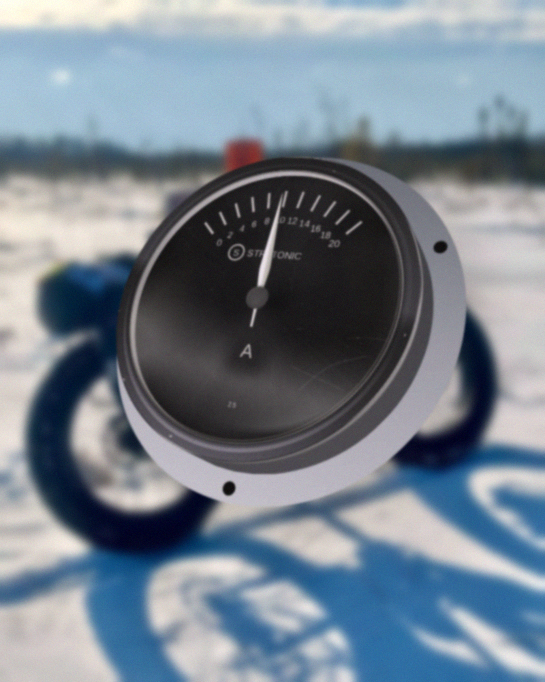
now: 10
